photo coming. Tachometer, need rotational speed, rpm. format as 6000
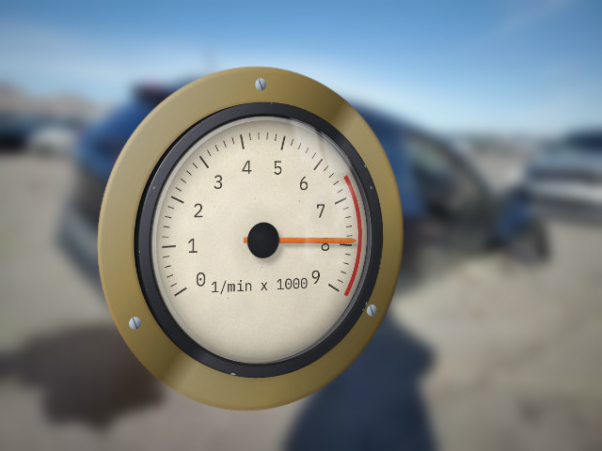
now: 7900
